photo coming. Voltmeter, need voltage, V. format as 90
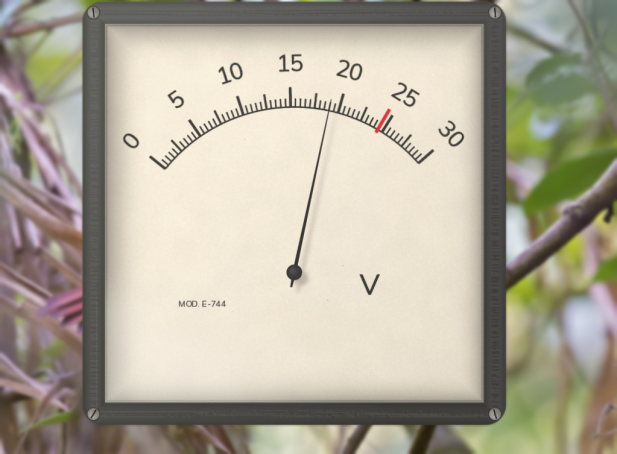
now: 19
